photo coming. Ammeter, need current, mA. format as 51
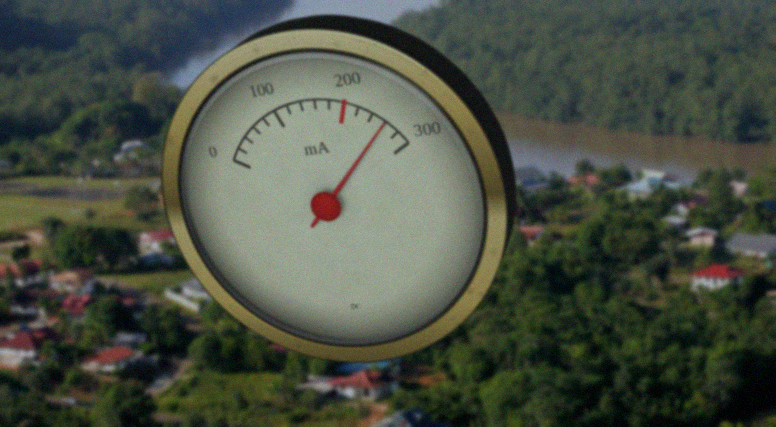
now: 260
